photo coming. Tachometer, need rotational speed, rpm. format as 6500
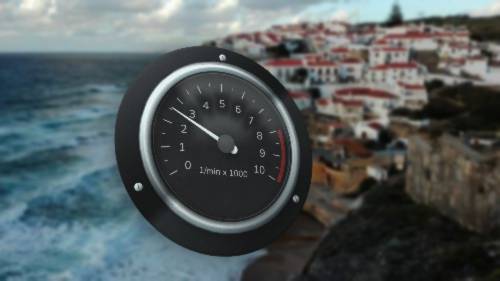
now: 2500
